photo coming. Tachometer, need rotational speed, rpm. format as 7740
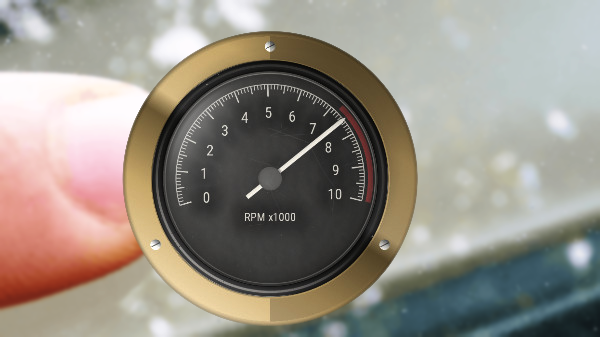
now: 7500
